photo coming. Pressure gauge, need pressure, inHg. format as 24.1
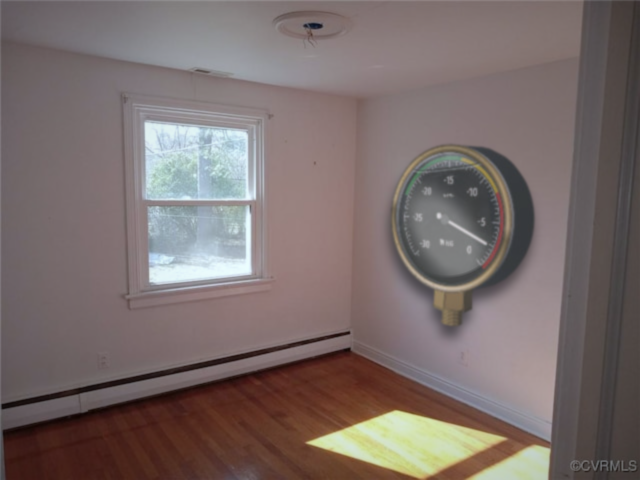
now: -2.5
